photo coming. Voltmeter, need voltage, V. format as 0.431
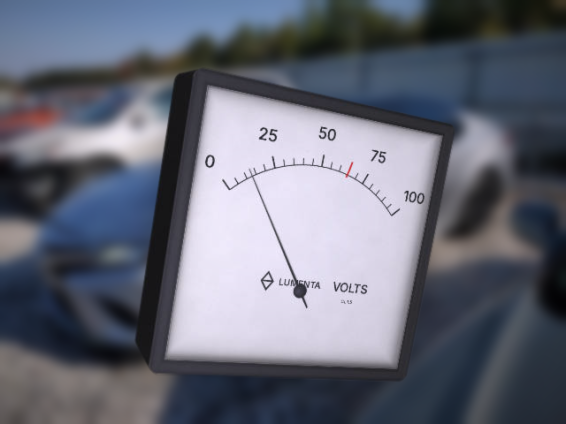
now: 12.5
